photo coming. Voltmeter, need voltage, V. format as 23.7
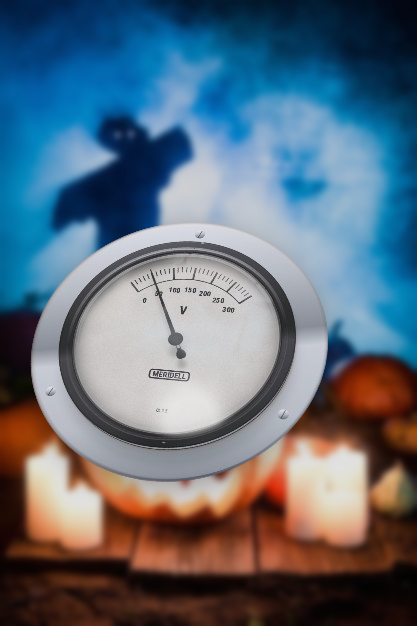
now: 50
